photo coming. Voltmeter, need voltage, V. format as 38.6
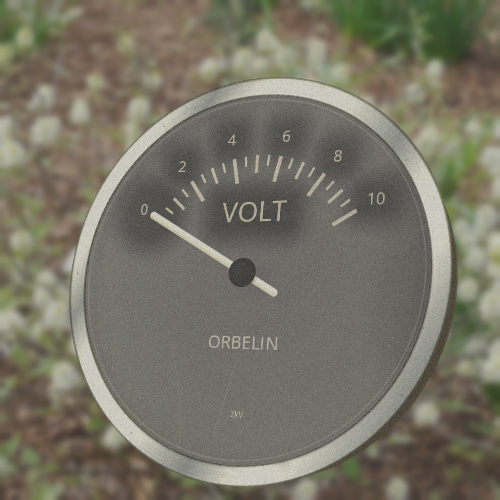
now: 0
